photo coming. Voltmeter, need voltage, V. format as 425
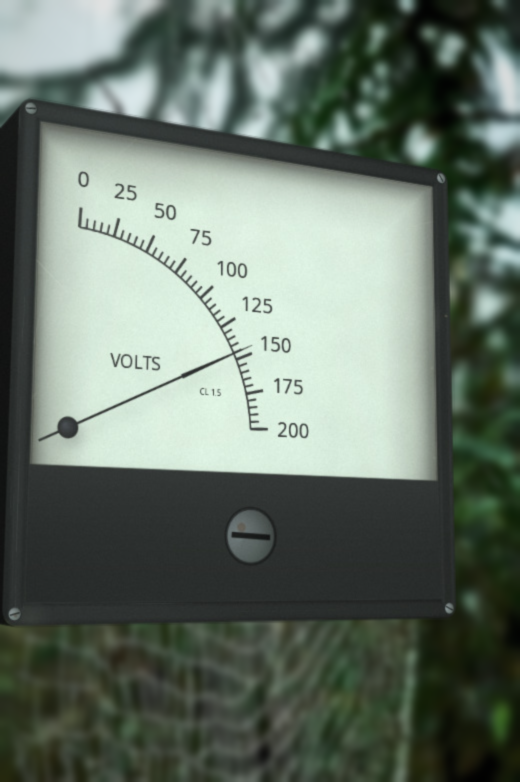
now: 145
